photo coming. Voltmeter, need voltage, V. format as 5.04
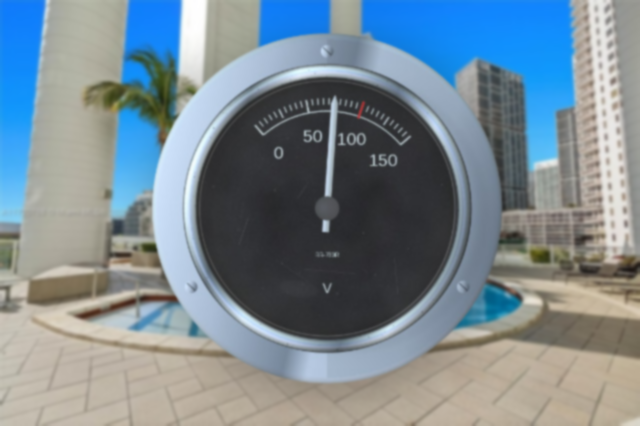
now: 75
